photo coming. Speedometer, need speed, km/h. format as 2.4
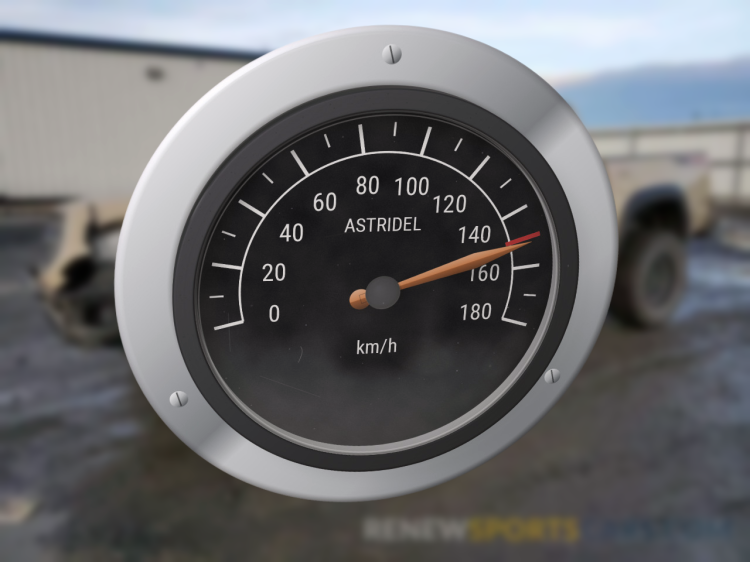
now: 150
